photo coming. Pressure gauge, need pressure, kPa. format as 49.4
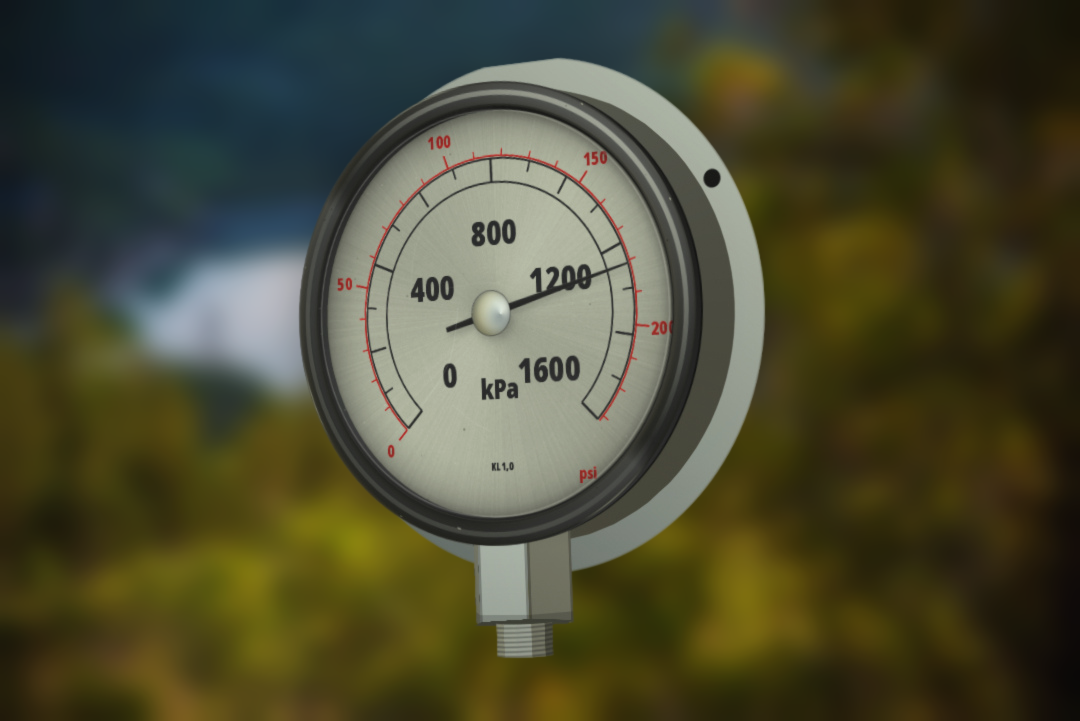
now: 1250
